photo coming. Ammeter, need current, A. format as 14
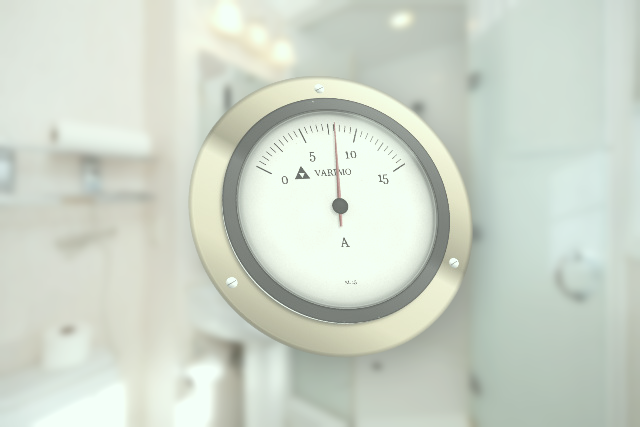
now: 8
